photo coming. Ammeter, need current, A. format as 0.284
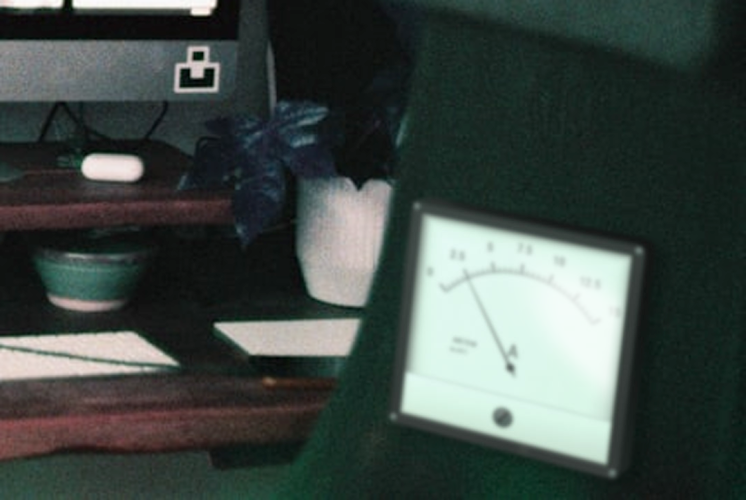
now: 2.5
